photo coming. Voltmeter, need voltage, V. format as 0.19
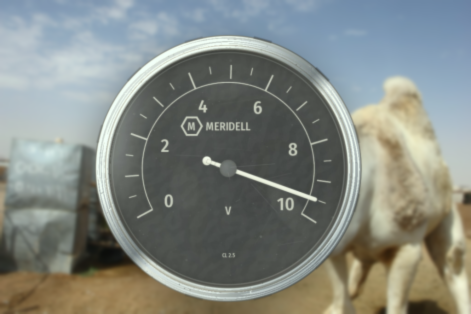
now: 9.5
